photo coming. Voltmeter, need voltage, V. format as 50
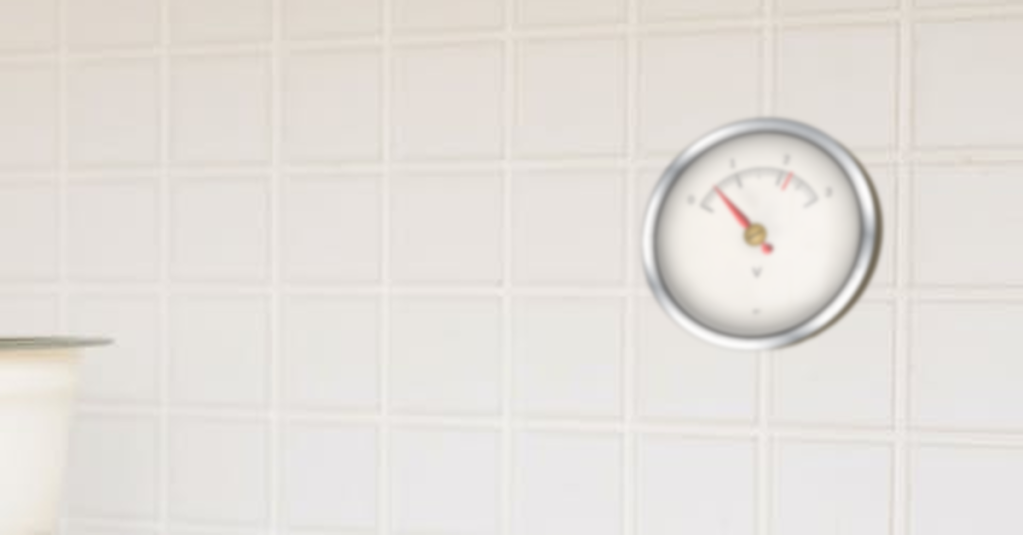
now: 0.5
